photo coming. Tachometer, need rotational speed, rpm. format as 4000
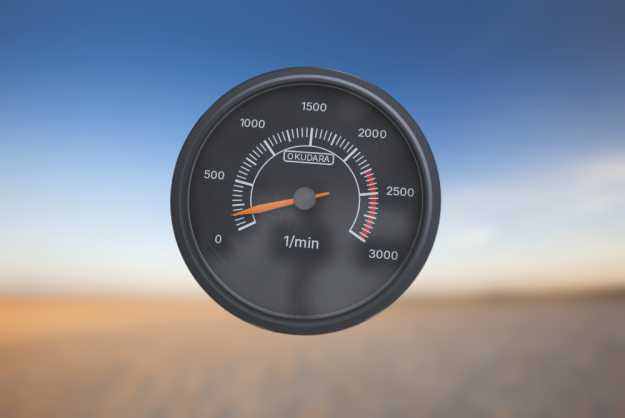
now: 150
